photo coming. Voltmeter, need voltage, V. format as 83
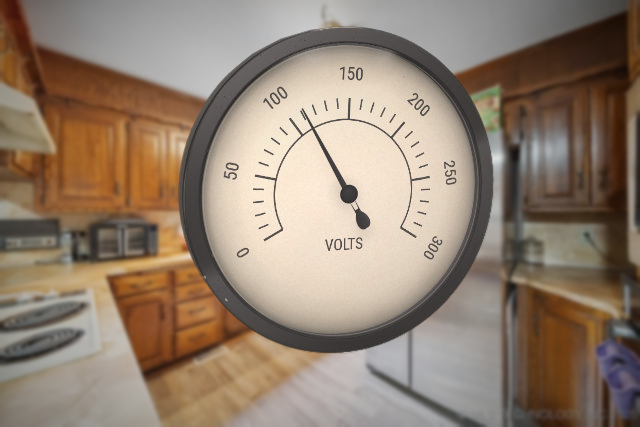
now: 110
